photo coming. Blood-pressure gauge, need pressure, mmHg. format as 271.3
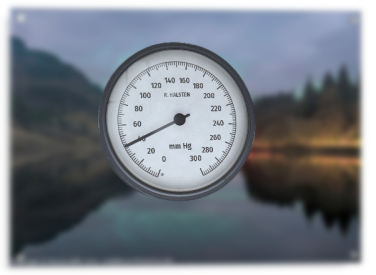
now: 40
